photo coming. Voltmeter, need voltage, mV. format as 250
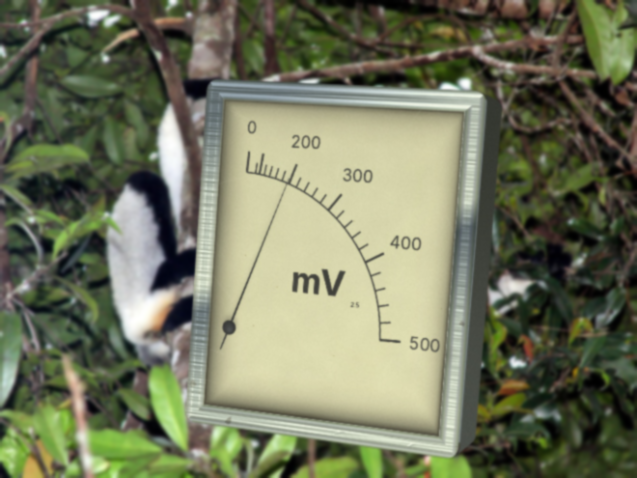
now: 200
